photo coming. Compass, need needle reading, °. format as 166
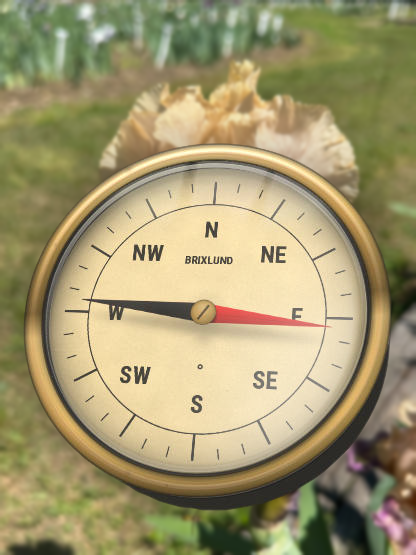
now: 95
